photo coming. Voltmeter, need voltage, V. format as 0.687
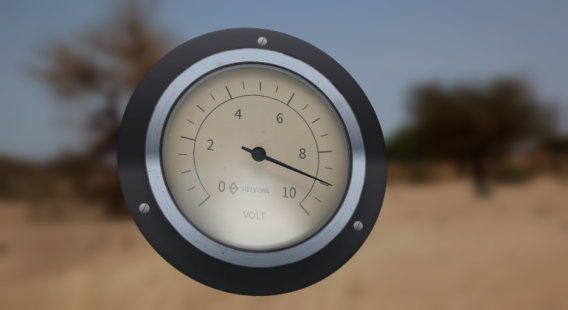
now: 9
